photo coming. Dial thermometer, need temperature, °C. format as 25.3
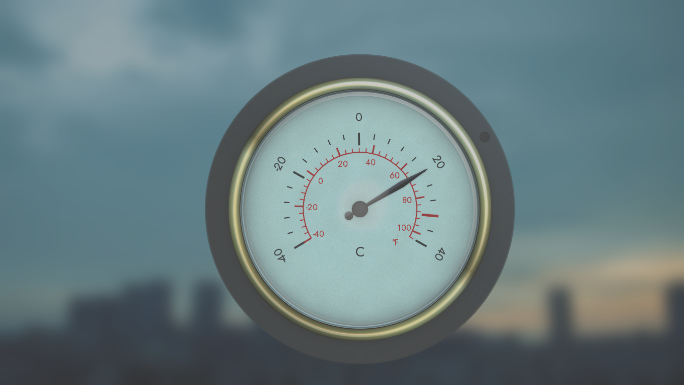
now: 20
